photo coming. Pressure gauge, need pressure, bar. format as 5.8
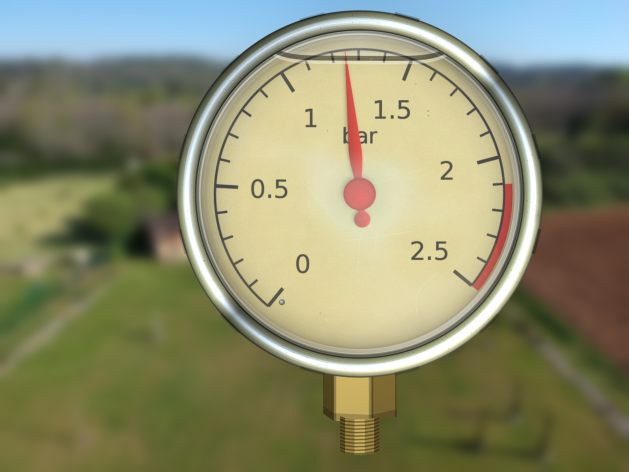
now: 1.25
